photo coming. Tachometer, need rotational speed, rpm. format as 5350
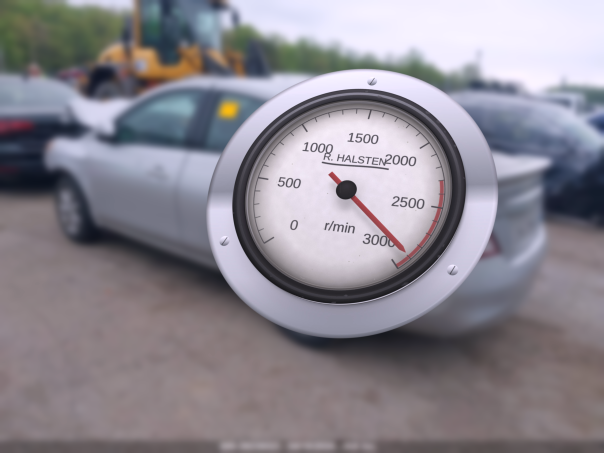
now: 2900
